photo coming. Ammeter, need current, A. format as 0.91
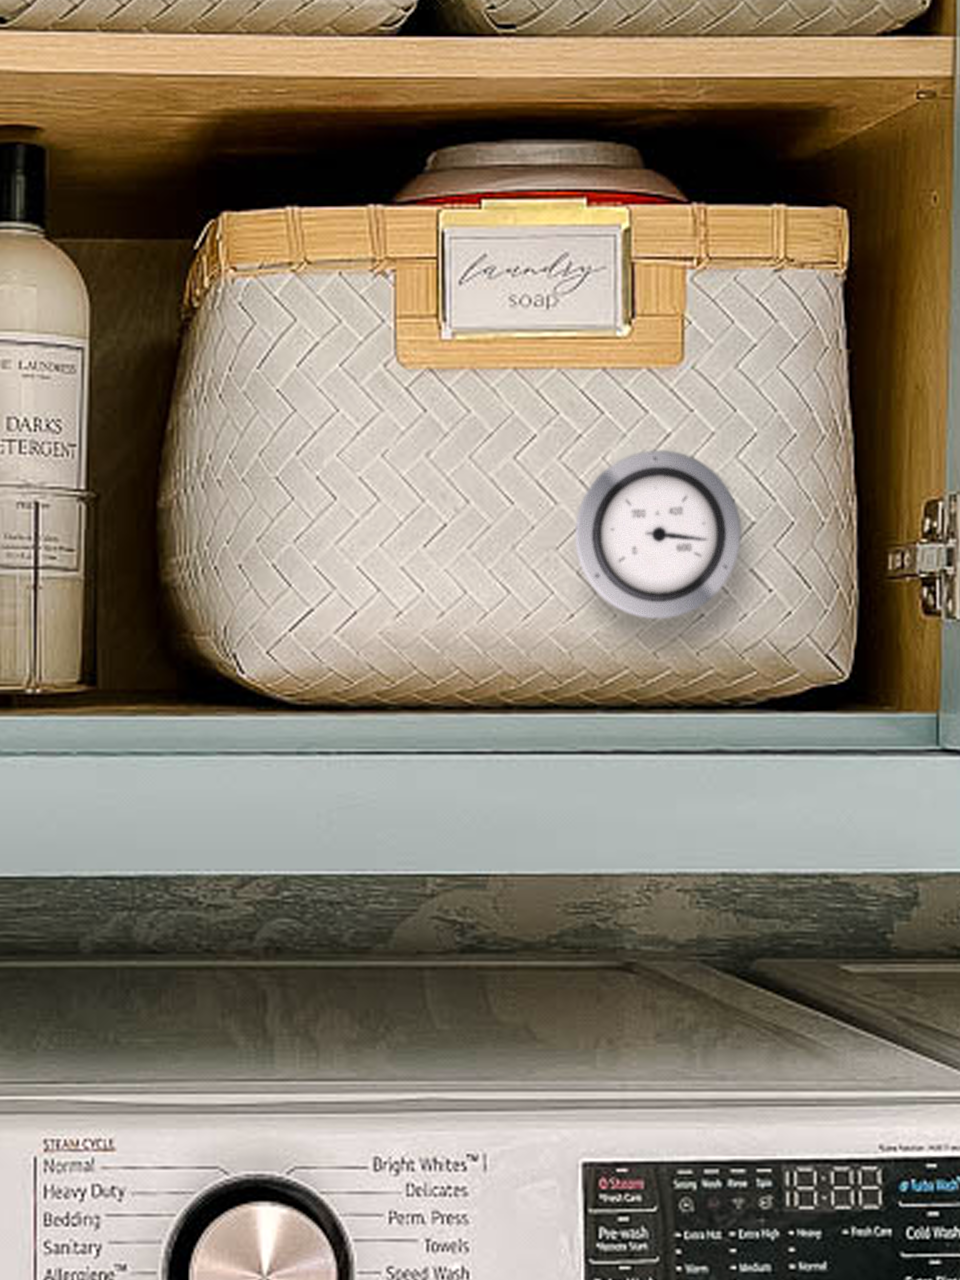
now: 550
